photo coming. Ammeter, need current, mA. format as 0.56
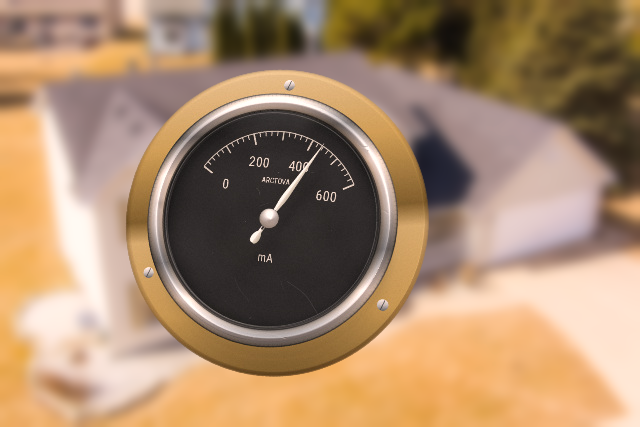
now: 440
